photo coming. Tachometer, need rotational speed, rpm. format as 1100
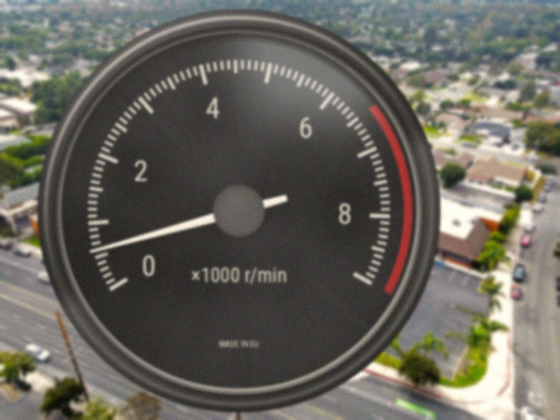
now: 600
